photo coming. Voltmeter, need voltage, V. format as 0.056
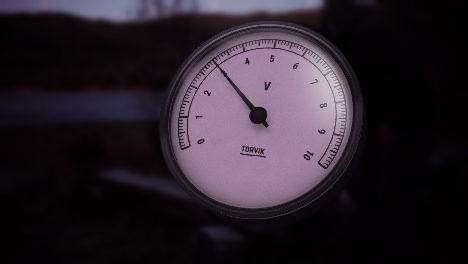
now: 3
